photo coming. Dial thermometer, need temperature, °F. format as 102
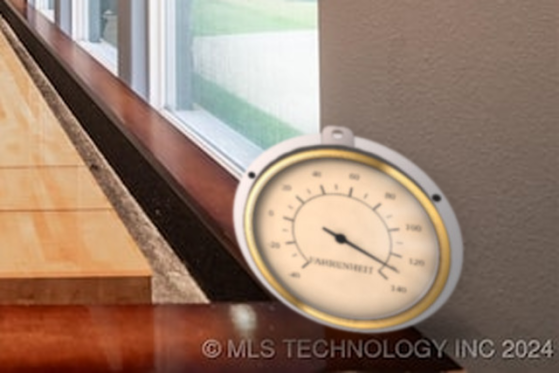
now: 130
